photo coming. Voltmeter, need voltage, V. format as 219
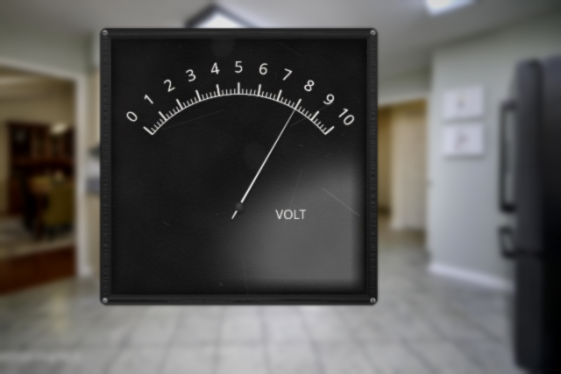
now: 8
